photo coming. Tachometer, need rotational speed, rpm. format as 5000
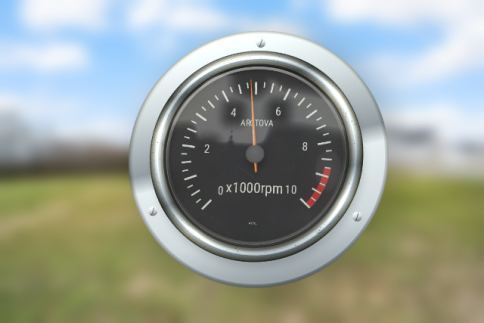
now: 4875
